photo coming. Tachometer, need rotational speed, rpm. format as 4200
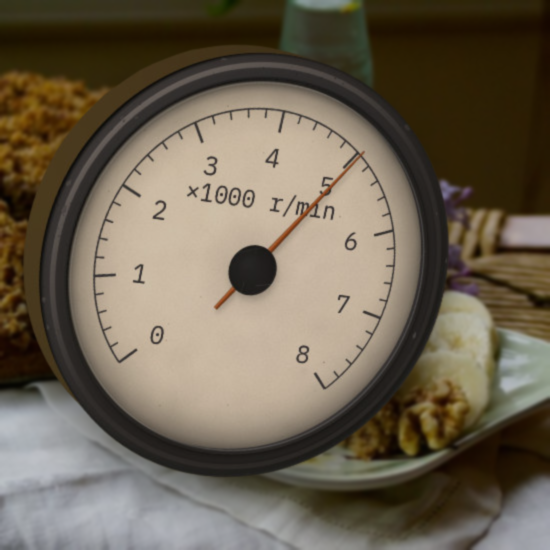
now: 5000
